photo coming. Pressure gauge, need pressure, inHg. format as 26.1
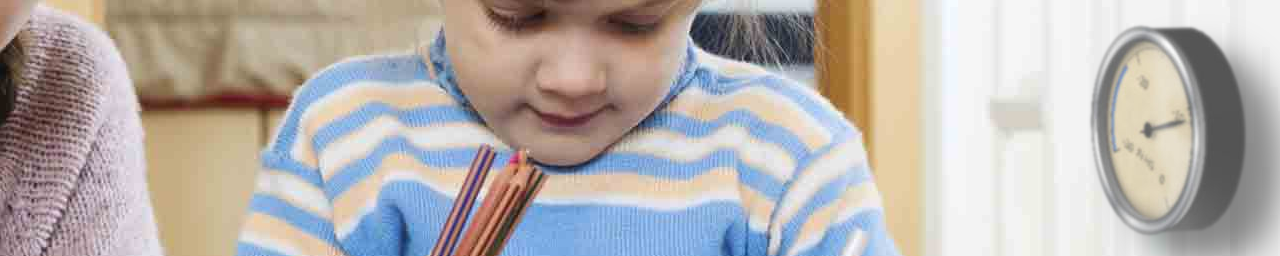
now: -9
